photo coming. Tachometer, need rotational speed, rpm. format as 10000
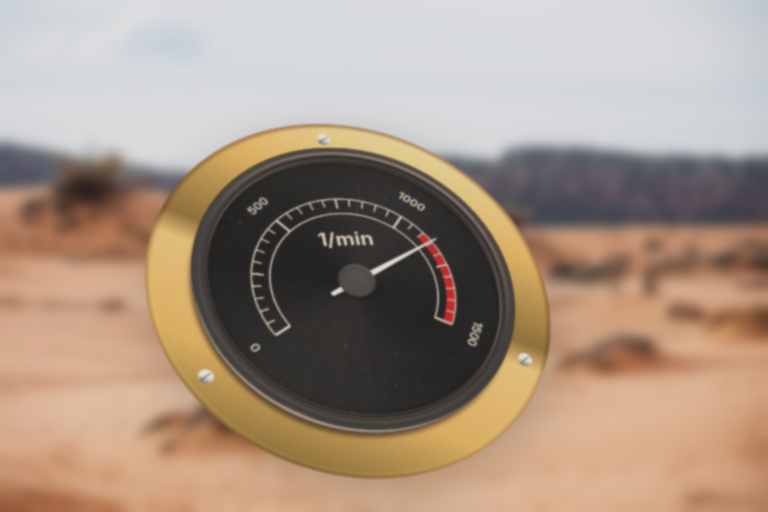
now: 1150
